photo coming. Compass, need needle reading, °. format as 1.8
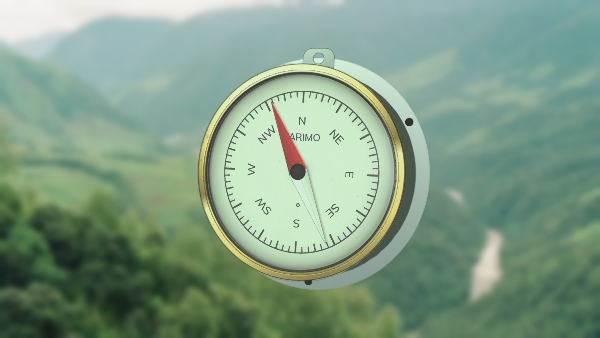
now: 335
